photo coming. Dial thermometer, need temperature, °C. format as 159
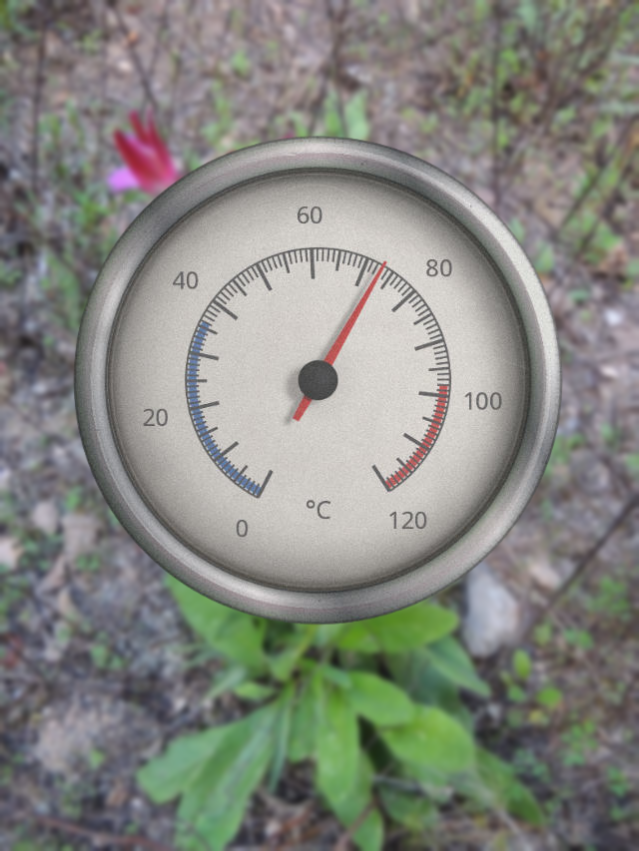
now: 73
